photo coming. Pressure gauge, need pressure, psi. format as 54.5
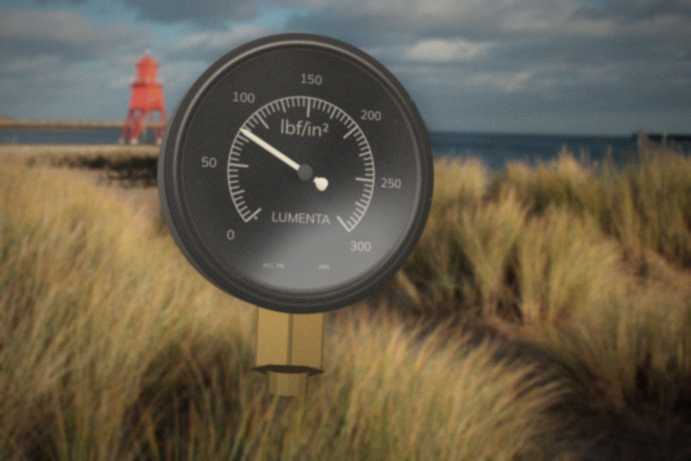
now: 80
